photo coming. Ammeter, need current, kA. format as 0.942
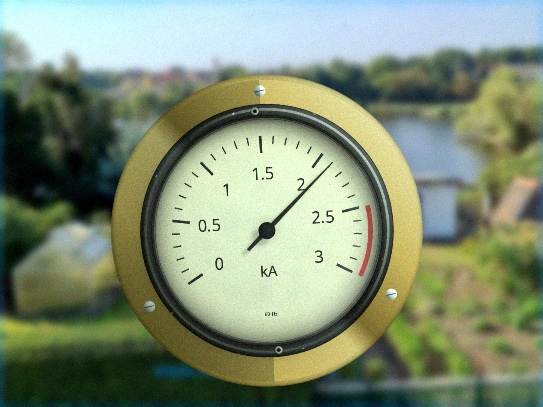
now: 2.1
